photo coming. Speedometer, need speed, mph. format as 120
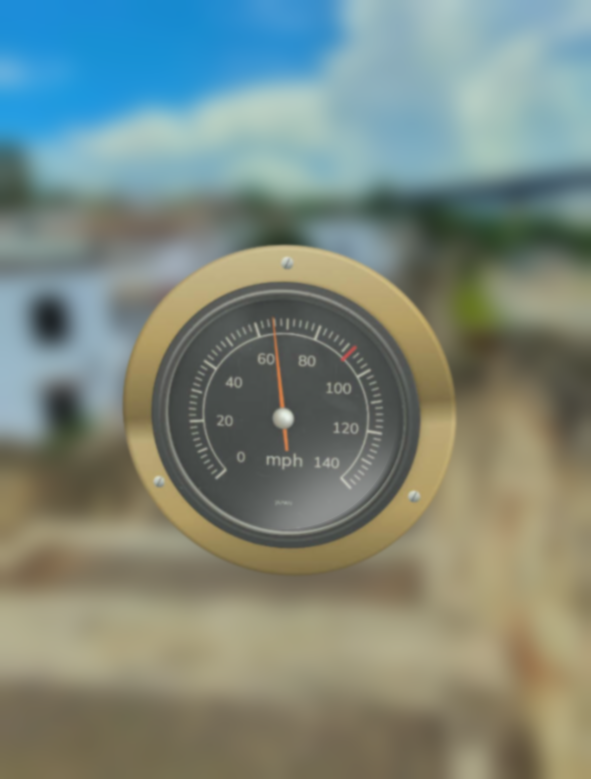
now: 66
